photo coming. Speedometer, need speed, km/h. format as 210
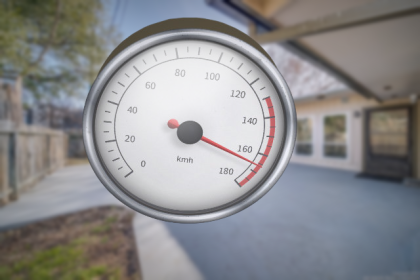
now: 165
